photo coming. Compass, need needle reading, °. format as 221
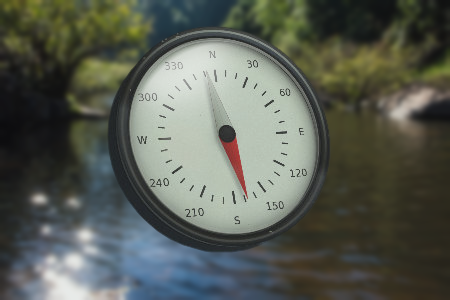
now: 170
